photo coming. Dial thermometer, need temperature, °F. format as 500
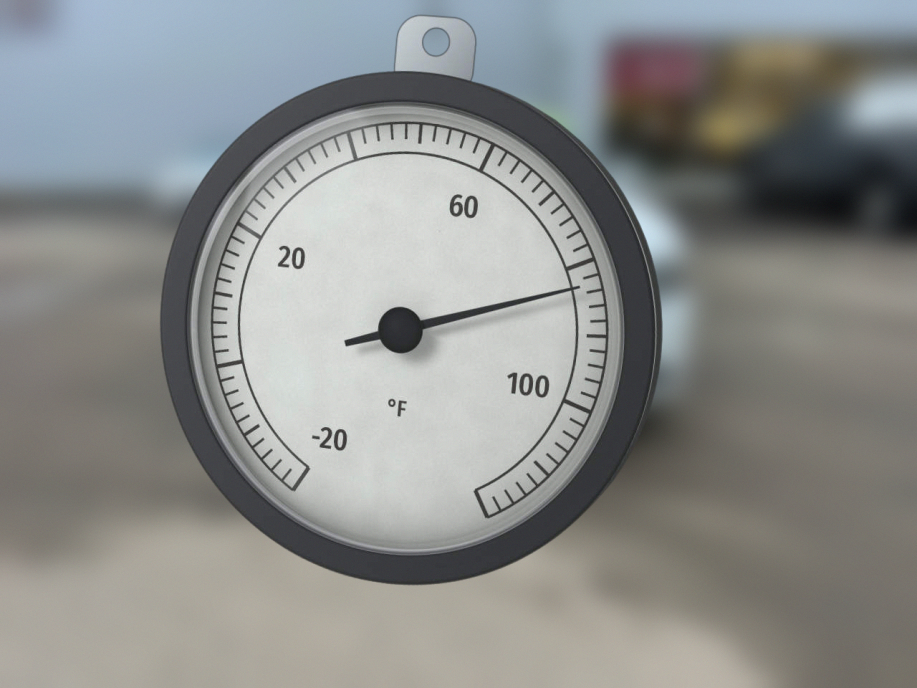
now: 83
